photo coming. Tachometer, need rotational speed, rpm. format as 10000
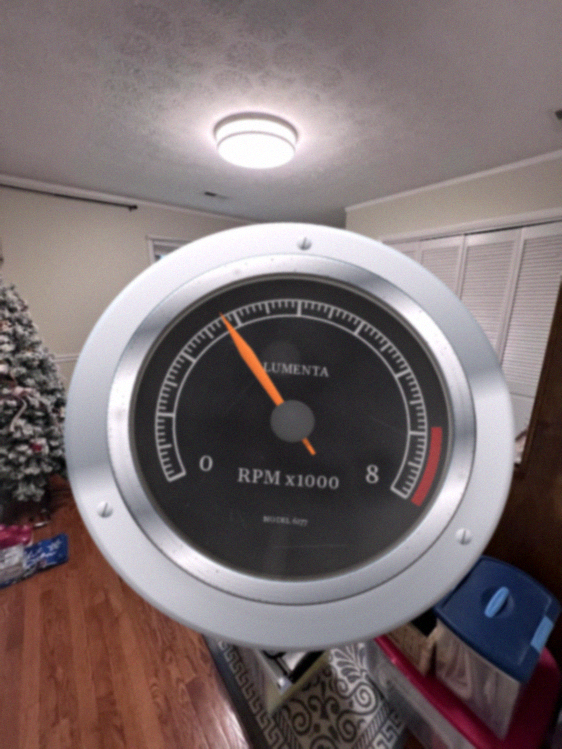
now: 2800
